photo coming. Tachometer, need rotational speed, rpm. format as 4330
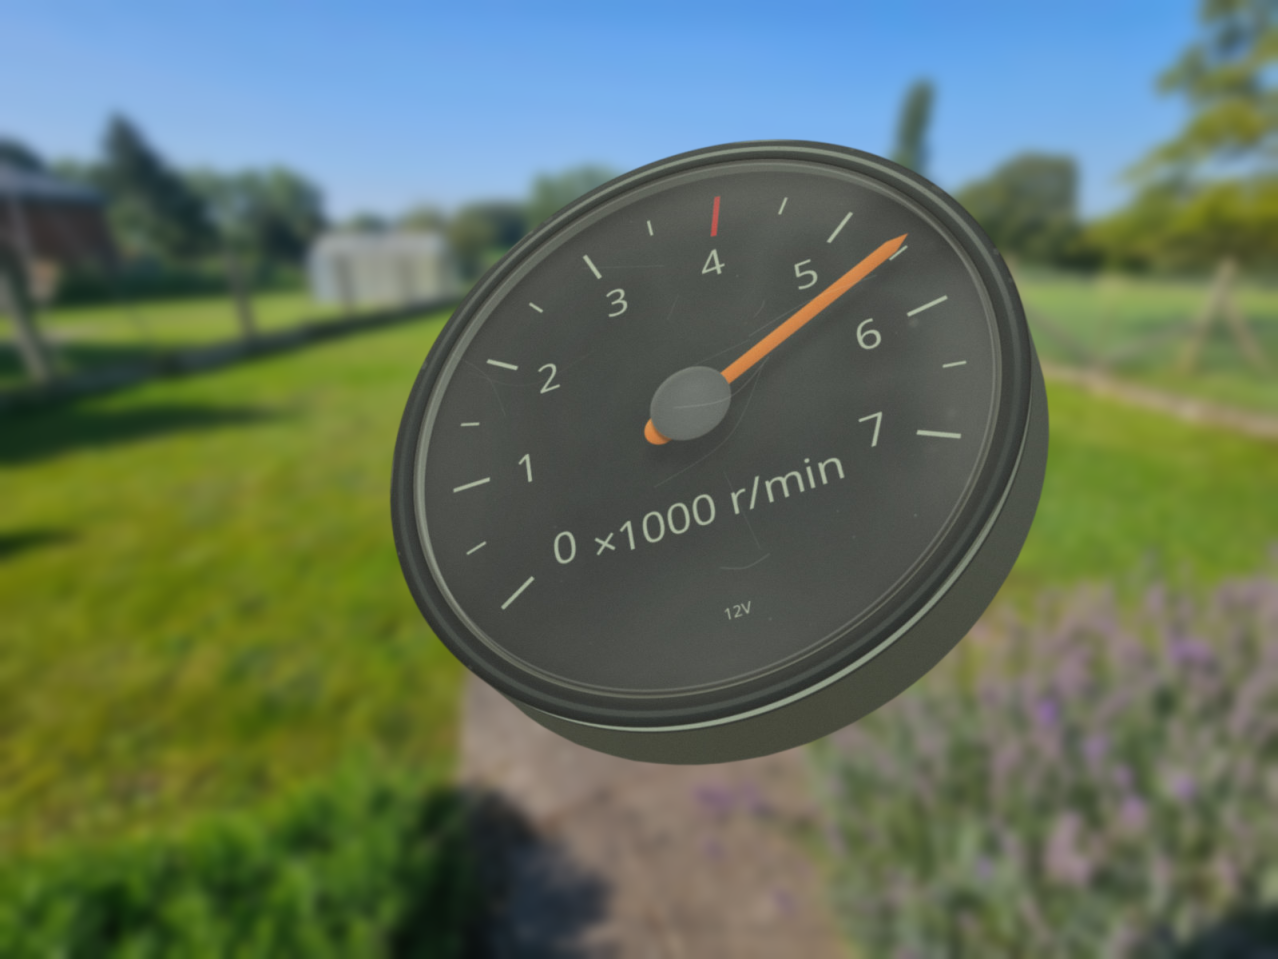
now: 5500
